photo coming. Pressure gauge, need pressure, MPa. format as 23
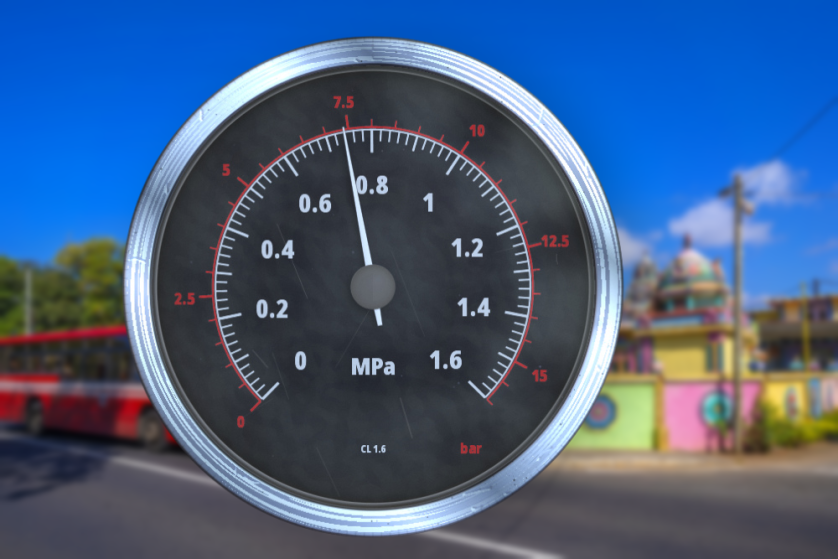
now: 0.74
